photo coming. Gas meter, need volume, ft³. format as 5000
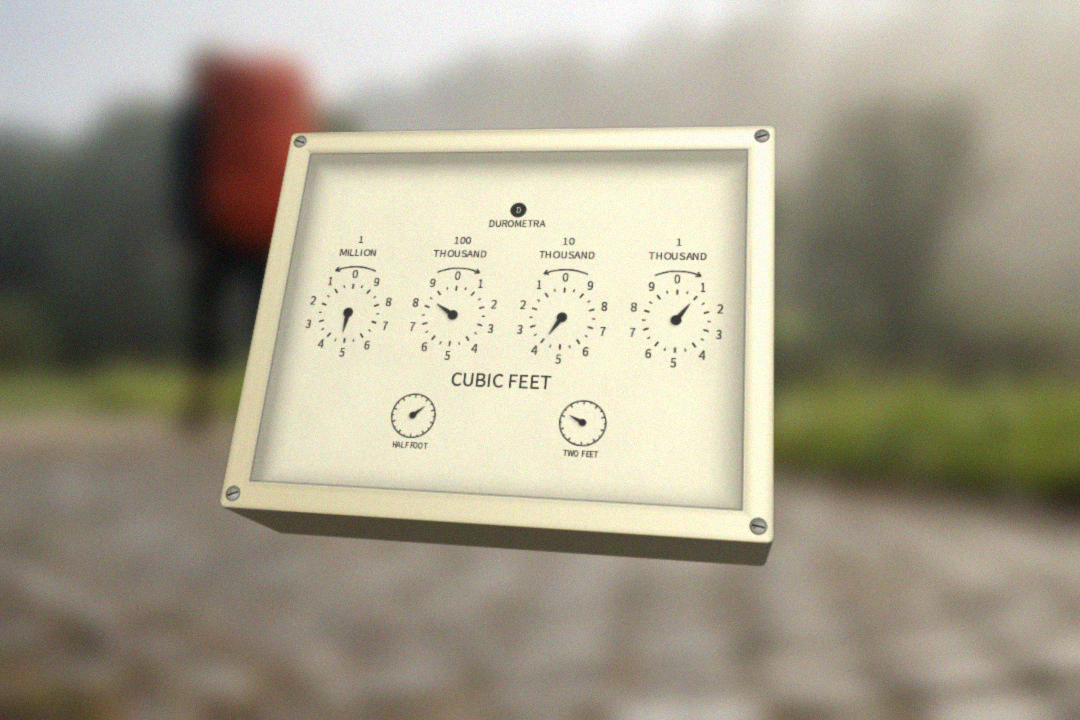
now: 484100
